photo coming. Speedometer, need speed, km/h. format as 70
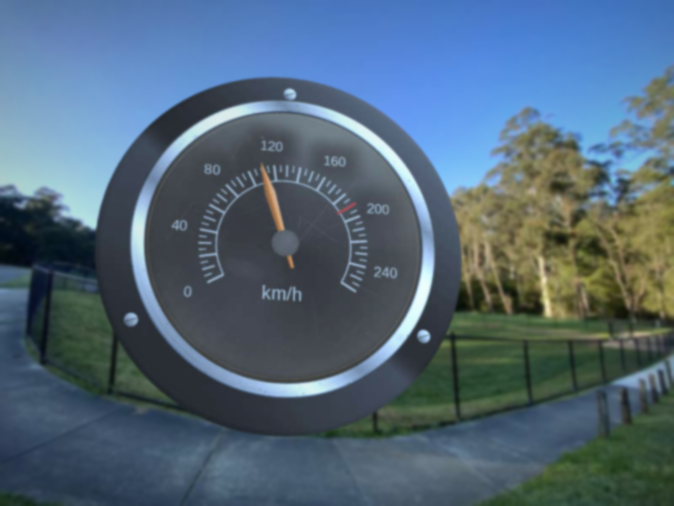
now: 110
